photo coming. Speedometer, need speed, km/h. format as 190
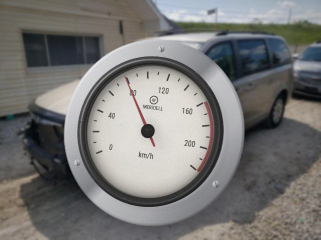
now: 80
